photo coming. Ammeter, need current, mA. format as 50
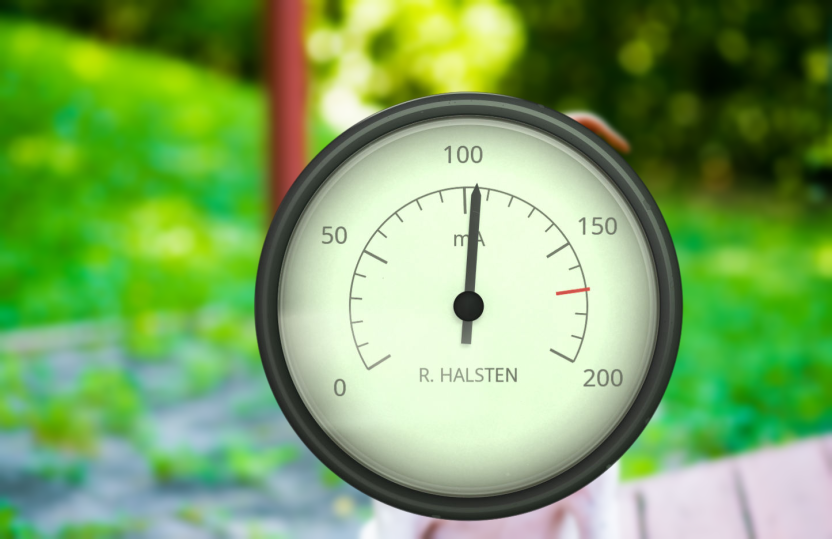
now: 105
